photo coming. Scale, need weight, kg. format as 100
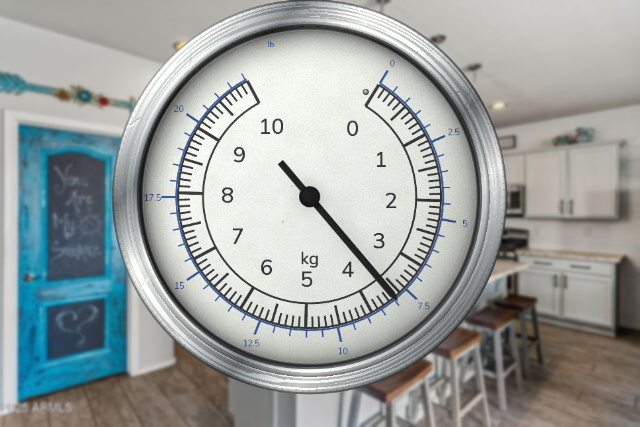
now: 3.6
